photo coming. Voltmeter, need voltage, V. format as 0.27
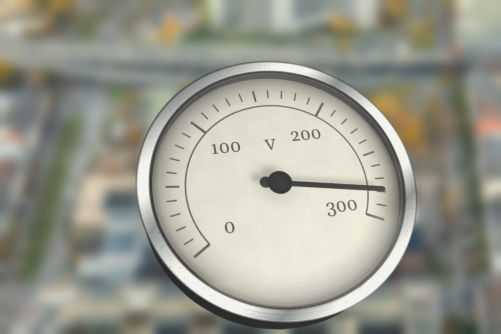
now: 280
